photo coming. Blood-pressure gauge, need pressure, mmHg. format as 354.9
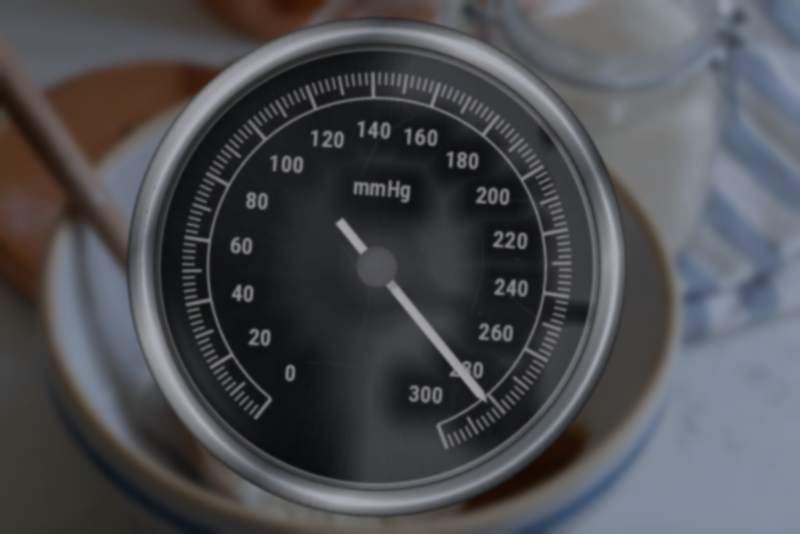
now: 282
